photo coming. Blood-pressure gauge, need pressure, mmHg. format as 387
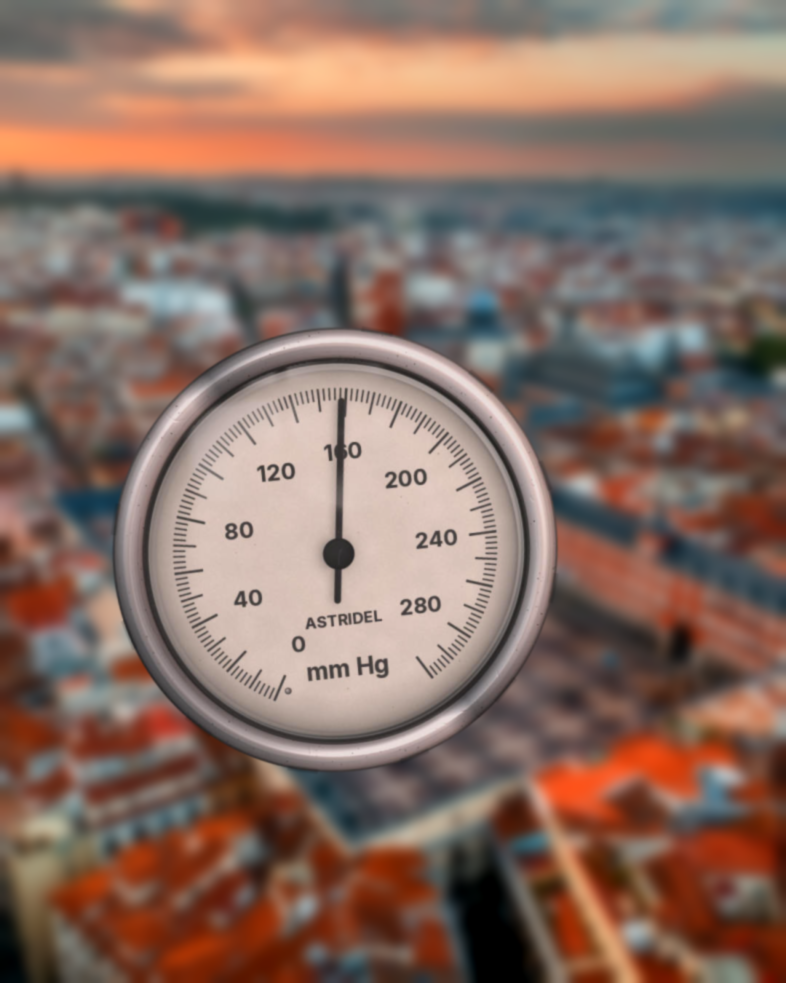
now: 158
